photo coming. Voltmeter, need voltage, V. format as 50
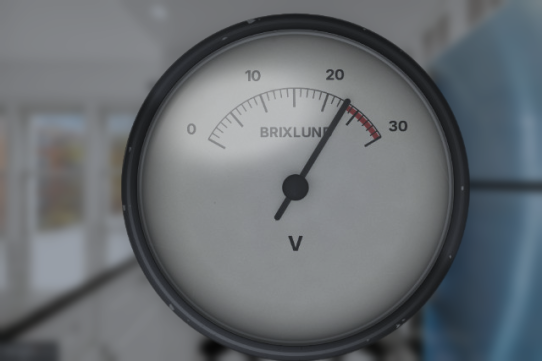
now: 23
